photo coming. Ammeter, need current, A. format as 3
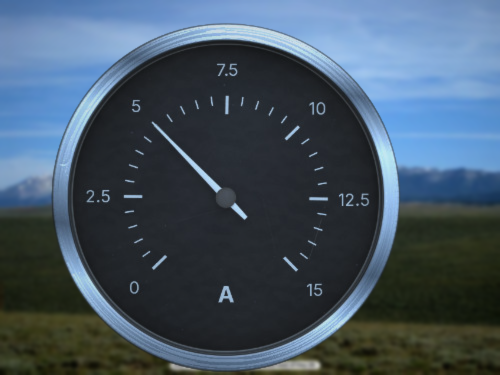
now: 5
